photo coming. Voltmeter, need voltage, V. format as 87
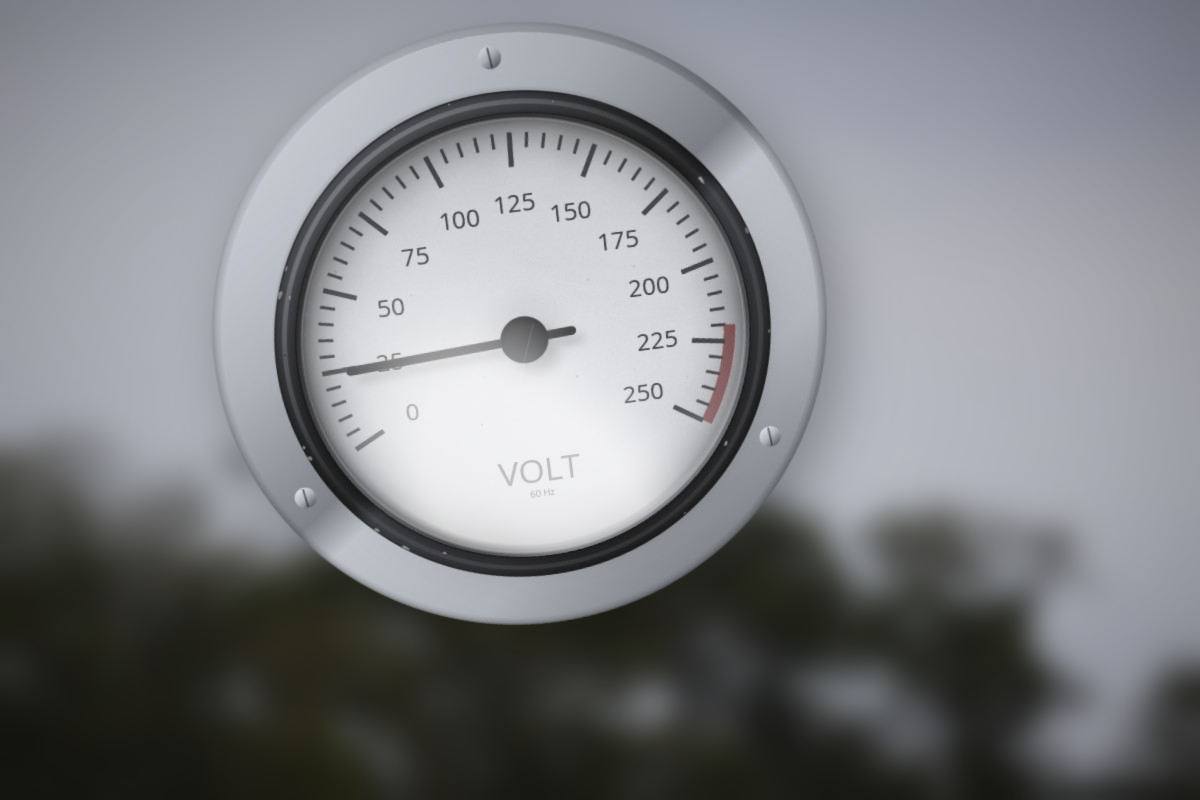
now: 25
